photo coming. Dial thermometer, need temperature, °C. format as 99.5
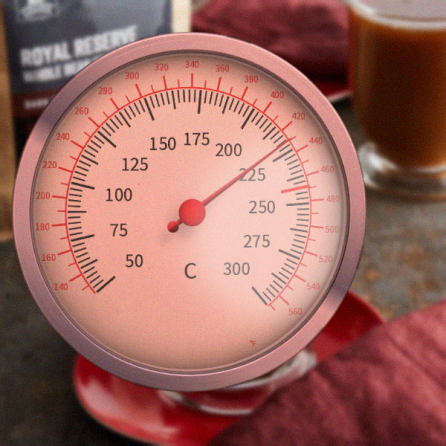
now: 220
